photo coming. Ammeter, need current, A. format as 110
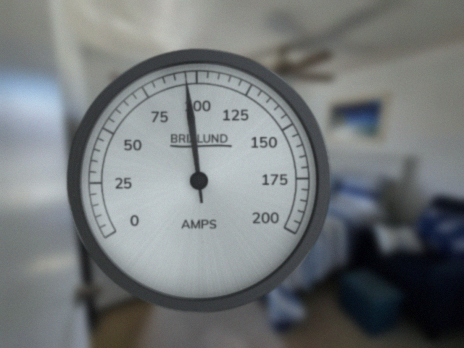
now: 95
